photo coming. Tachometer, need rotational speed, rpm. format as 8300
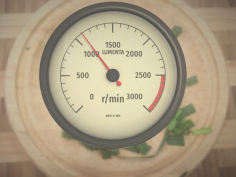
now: 1100
